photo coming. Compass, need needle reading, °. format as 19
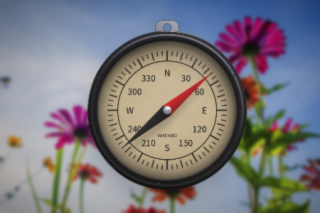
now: 50
